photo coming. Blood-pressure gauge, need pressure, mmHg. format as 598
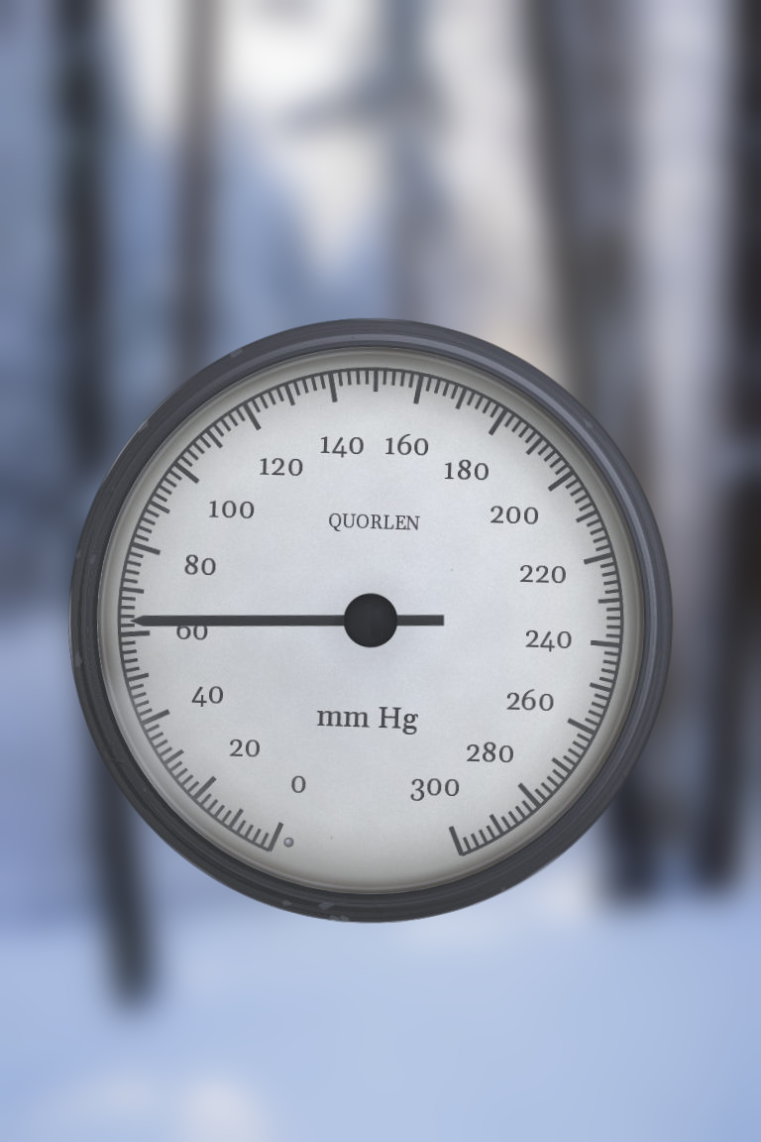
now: 63
